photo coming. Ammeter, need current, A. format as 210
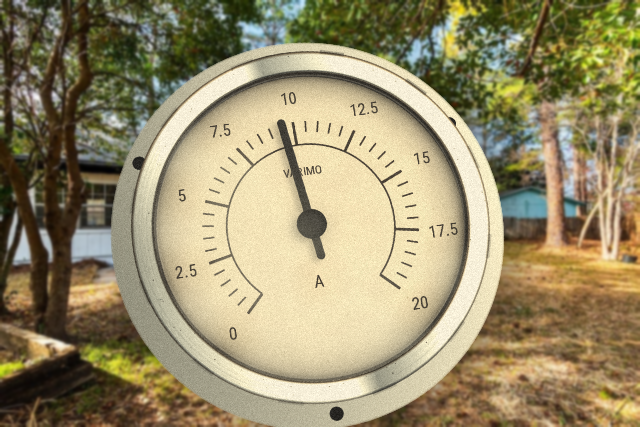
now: 9.5
